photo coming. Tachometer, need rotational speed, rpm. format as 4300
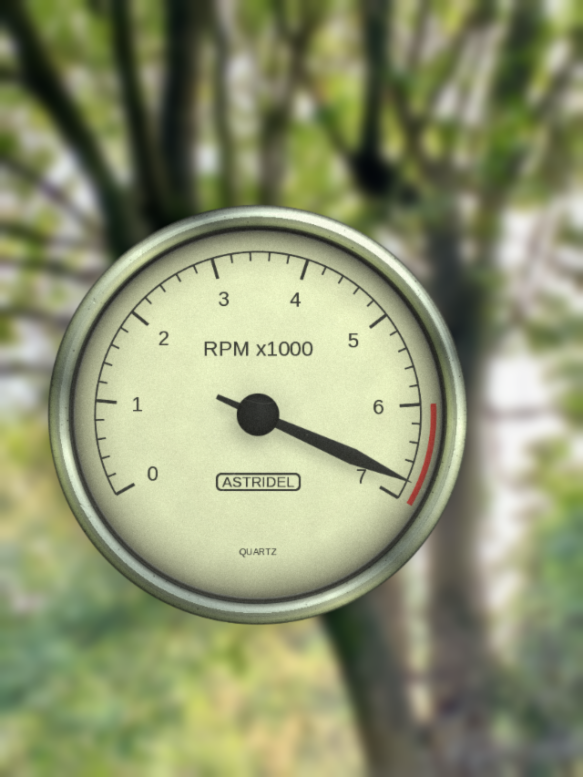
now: 6800
